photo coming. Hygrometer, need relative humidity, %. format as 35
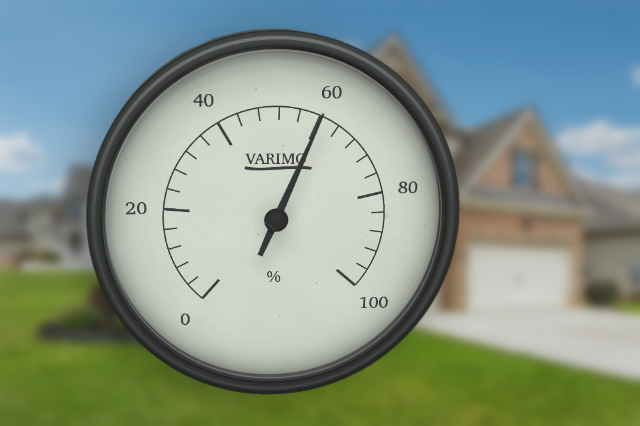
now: 60
